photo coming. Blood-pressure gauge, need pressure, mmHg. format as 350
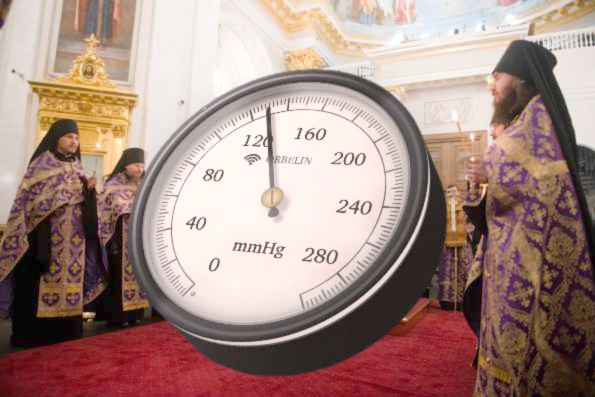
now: 130
